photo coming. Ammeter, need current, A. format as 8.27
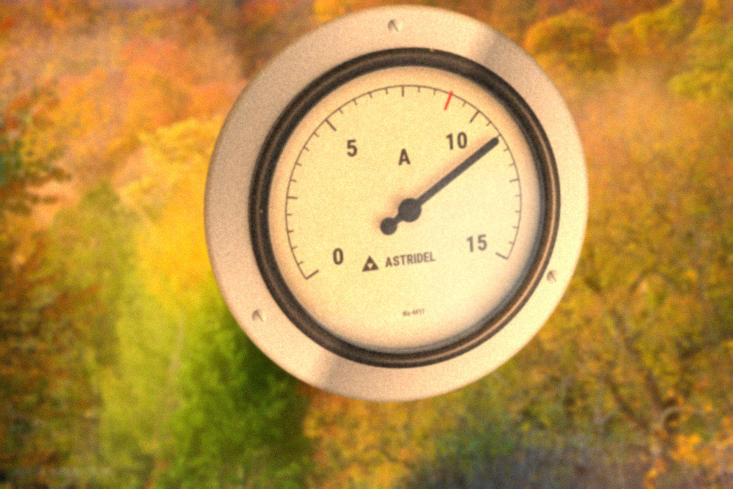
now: 11
